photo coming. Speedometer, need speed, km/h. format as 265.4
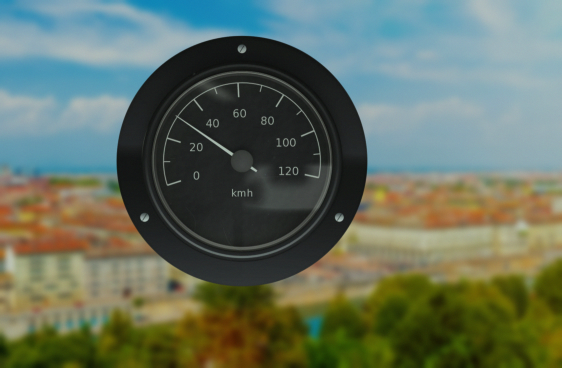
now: 30
